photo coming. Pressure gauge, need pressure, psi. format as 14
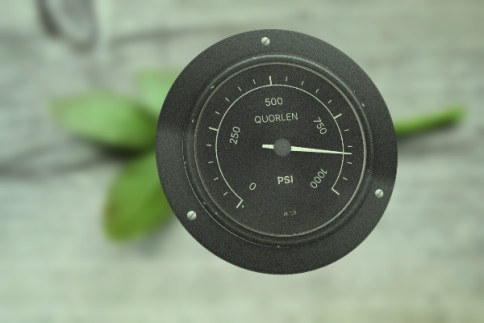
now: 875
